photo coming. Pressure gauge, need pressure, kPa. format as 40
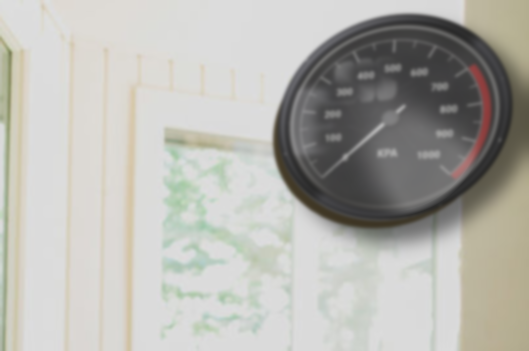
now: 0
